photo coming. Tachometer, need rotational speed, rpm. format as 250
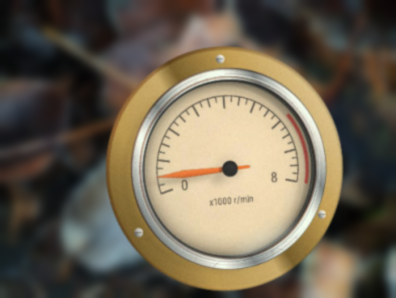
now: 500
